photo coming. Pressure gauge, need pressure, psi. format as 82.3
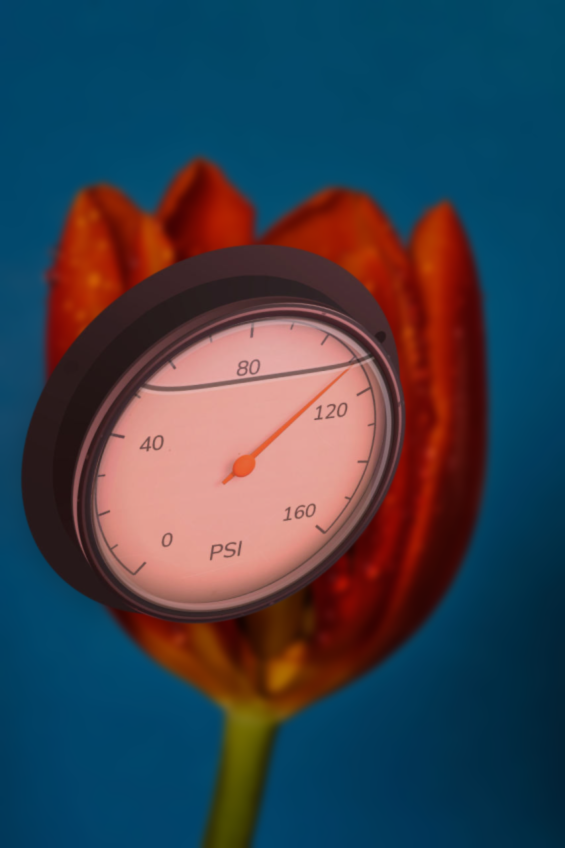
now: 110
